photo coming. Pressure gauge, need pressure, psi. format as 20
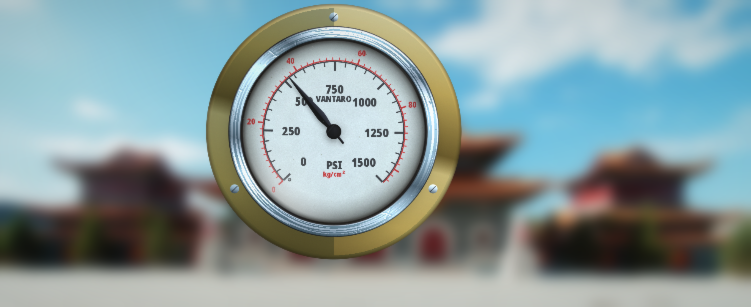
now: 525
